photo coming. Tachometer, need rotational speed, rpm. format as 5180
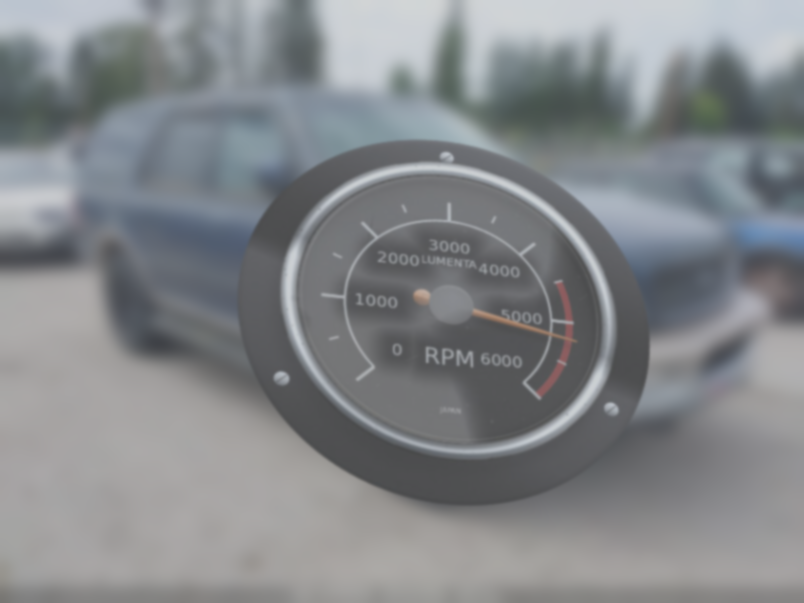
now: 5250
